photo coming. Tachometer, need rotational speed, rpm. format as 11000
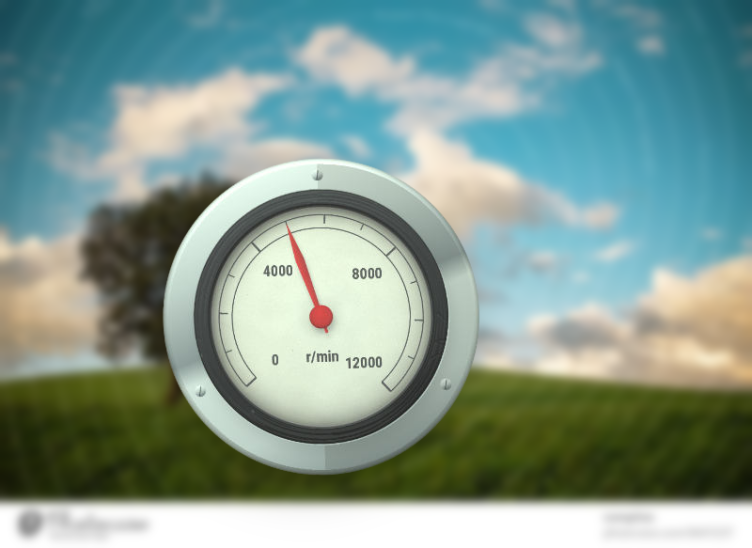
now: 5000
